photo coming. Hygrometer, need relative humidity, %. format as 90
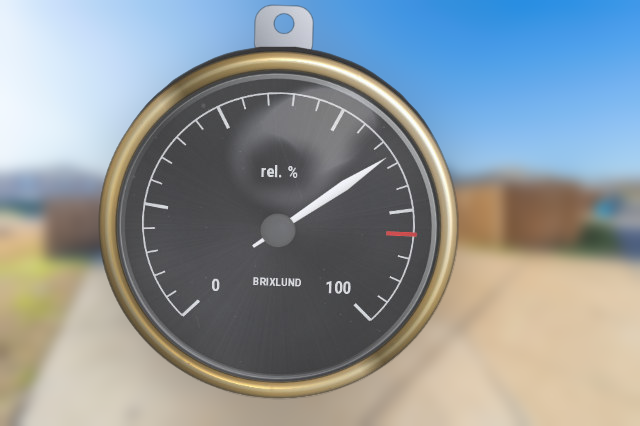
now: 70
